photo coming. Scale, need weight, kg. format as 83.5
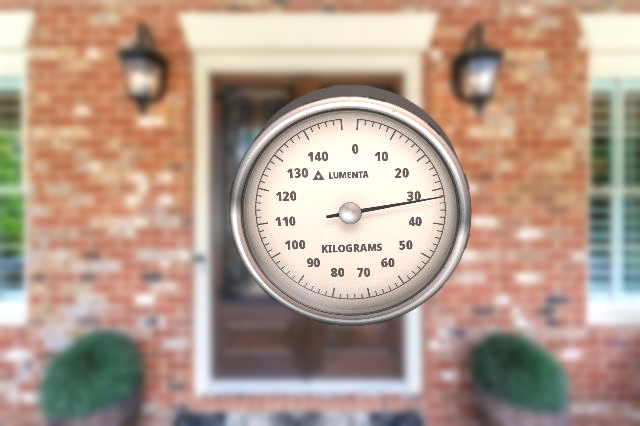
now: 32
